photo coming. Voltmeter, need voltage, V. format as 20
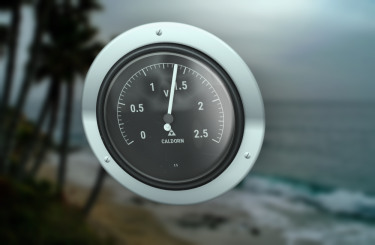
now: 1.4
